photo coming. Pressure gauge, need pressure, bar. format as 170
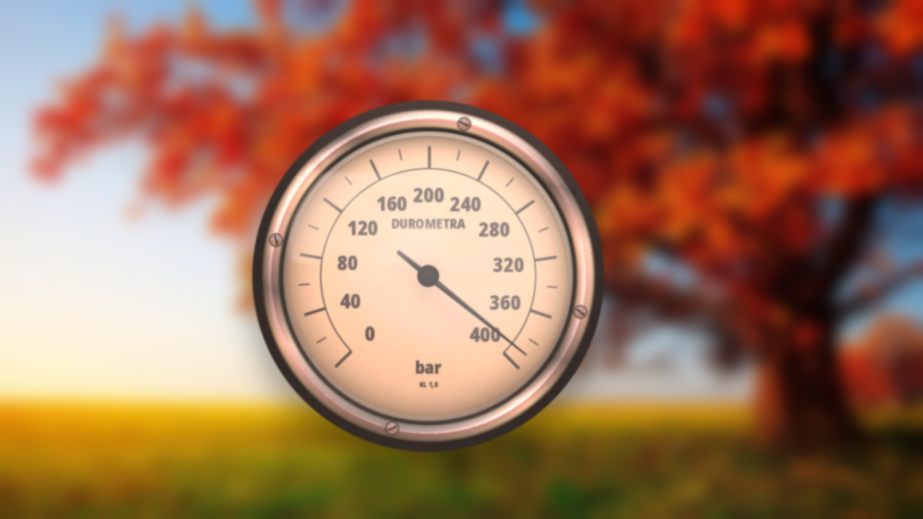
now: 390
